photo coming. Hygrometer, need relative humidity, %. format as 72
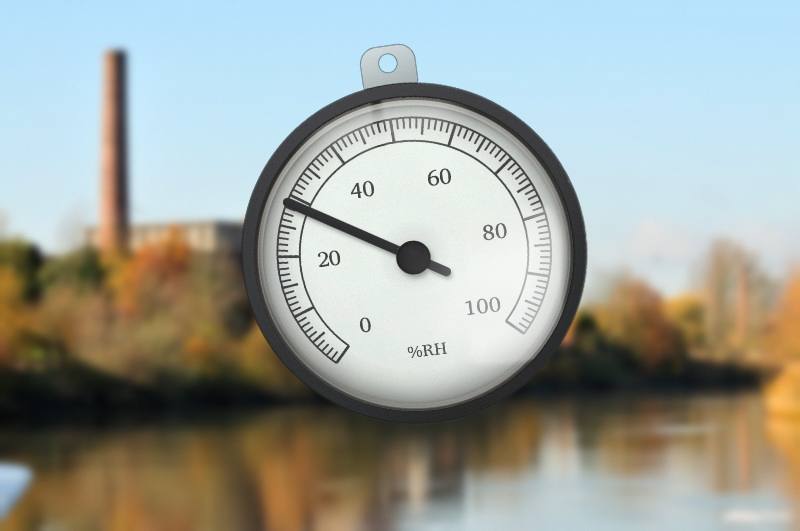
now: 29
